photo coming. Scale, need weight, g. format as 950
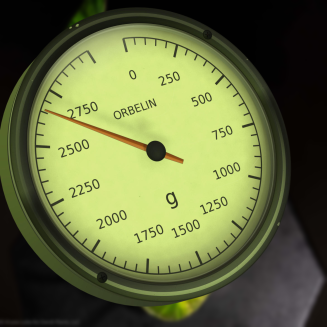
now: 2650
